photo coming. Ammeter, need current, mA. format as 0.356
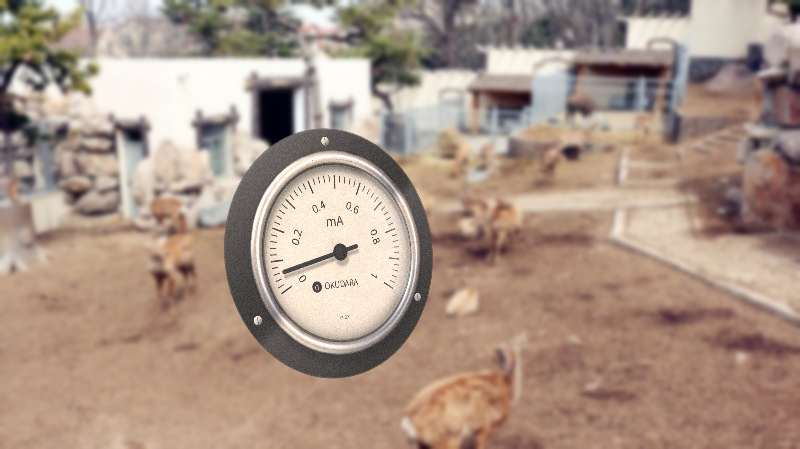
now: 0.06
